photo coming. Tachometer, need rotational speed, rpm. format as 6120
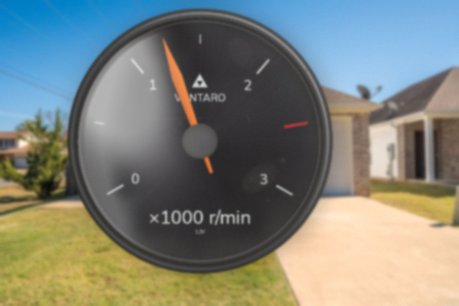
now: 1250
